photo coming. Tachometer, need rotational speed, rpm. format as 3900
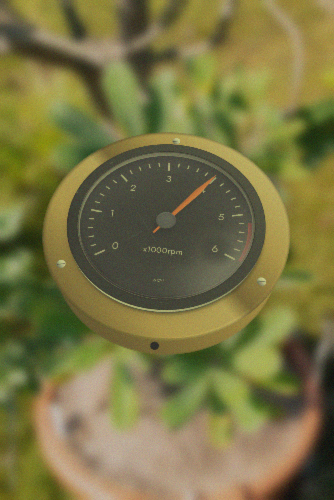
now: 4000
